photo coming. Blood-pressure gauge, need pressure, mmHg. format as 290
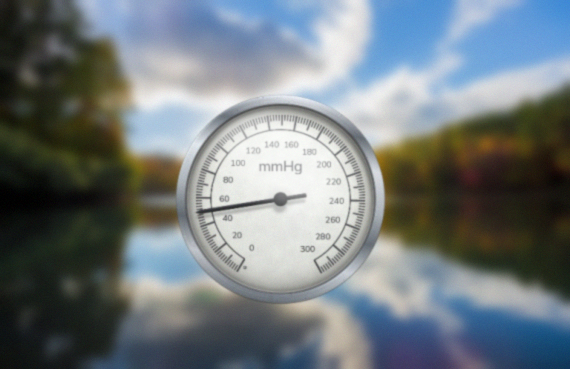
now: 50
